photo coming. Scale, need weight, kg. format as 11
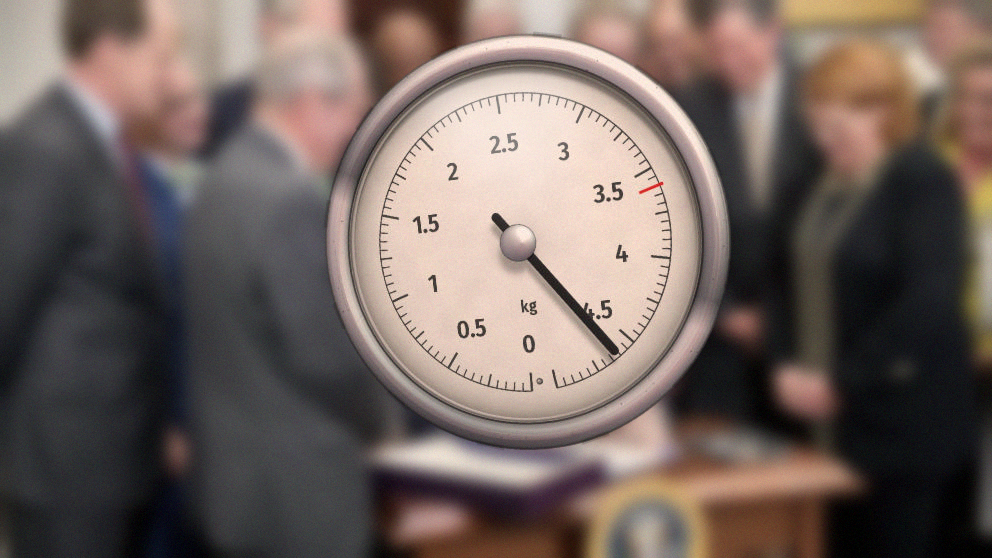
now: 4.6
